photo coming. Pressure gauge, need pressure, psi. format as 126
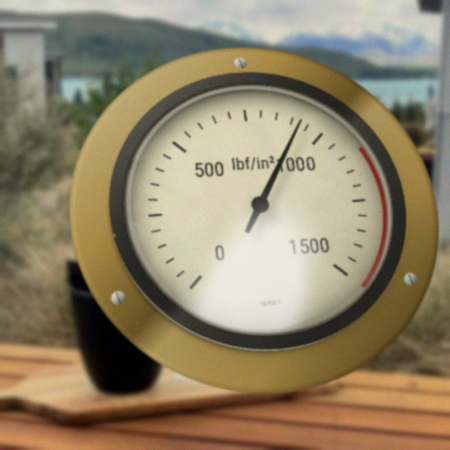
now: 925
